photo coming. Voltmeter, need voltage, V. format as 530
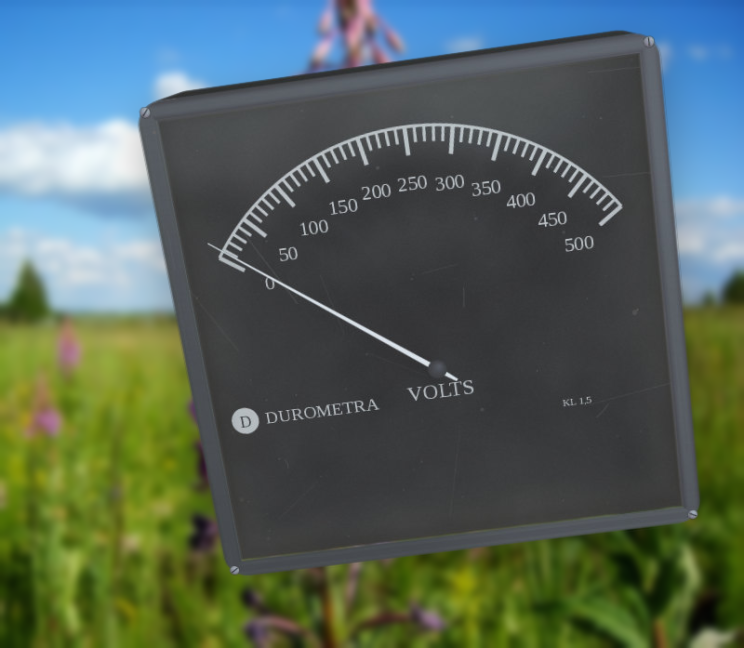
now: 10
